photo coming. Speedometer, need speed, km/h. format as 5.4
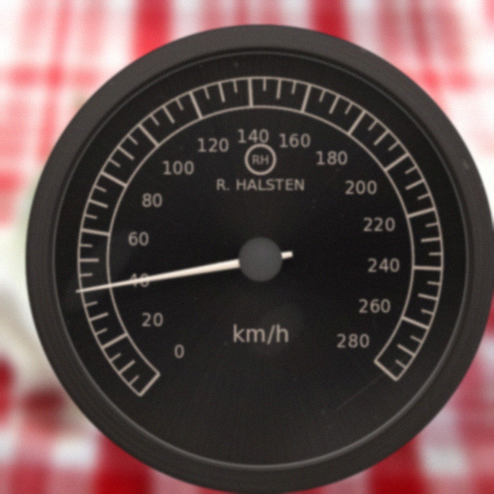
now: 40
